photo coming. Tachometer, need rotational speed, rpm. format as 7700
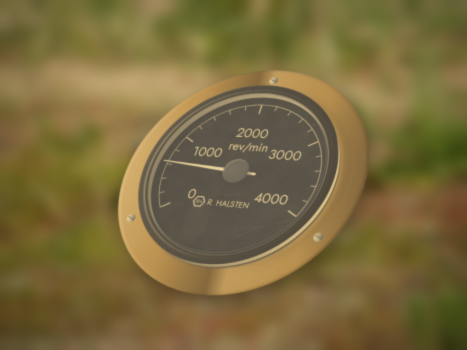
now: 600
